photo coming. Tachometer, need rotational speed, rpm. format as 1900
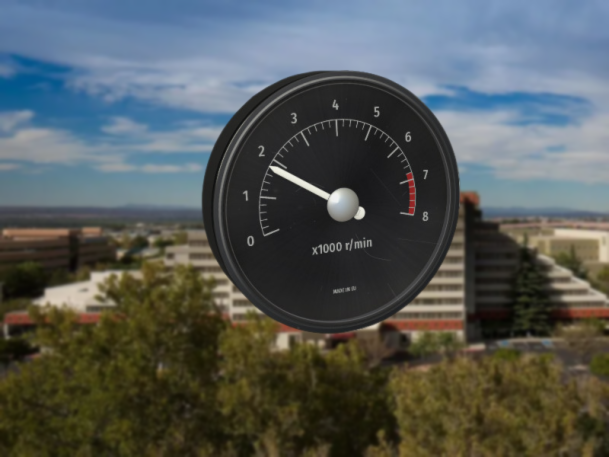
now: 1800
